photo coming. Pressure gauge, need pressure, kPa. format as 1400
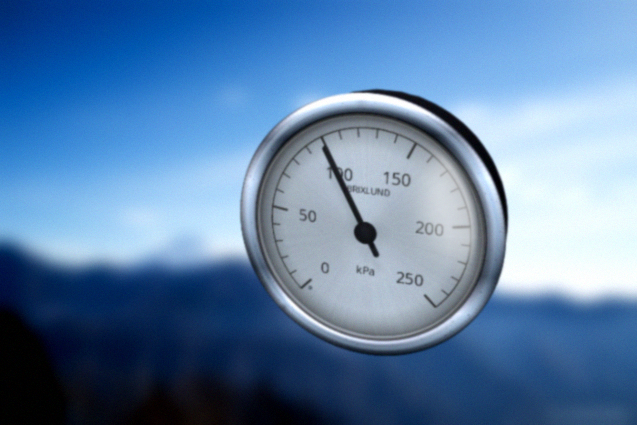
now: 100
